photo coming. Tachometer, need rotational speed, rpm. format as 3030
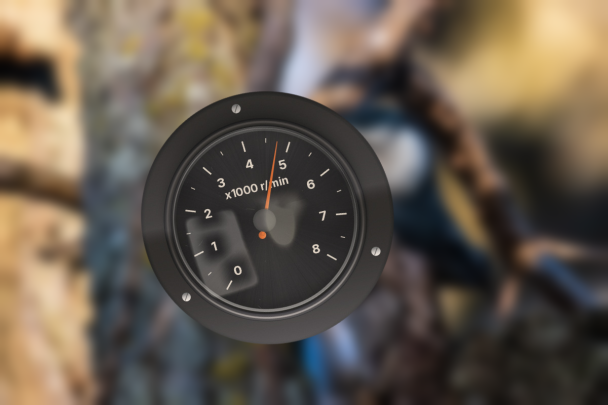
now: 4750
